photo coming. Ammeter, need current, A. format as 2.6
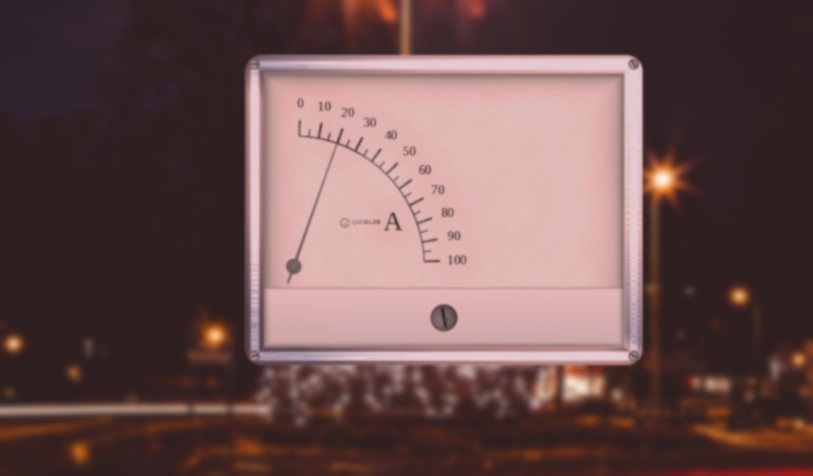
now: 20
